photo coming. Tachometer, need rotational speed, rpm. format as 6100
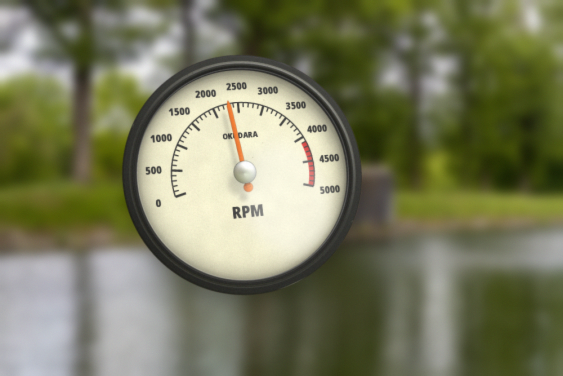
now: 2300
